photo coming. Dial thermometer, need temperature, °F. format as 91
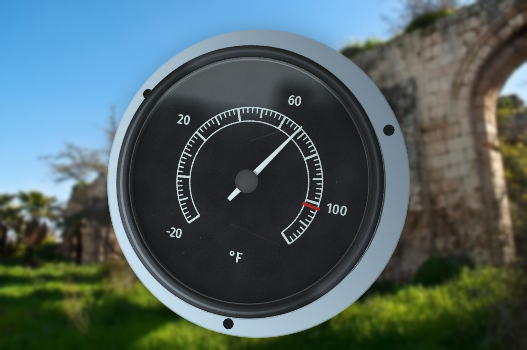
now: 68
